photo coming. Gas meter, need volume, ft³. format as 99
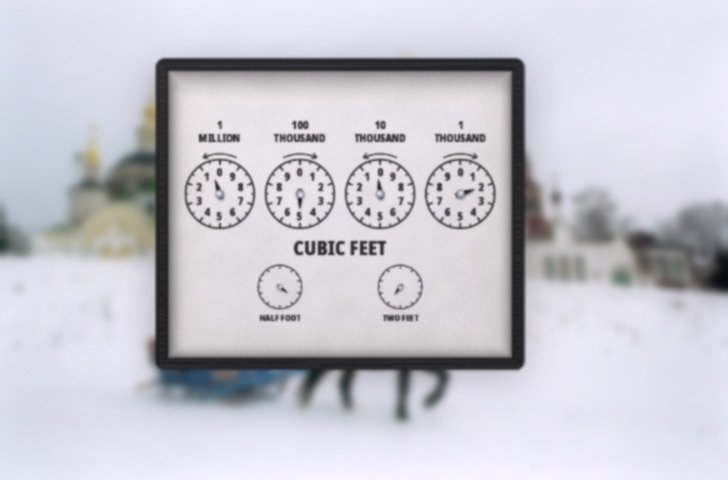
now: 50200
